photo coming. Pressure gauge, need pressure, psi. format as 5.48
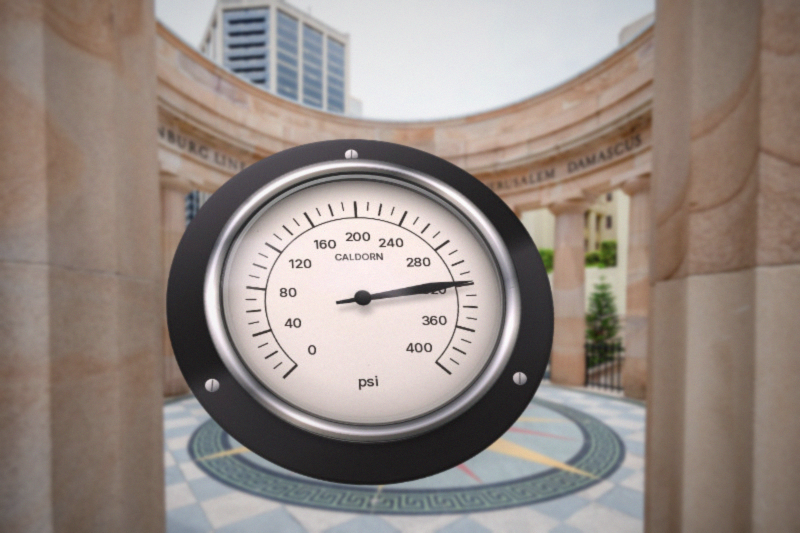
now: 320
